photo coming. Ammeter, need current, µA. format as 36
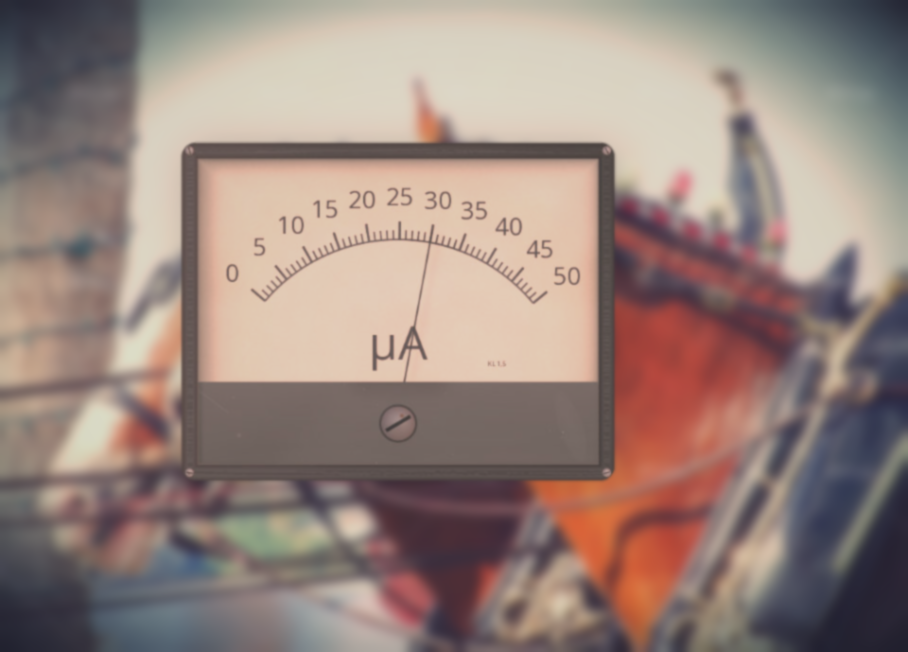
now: 30
